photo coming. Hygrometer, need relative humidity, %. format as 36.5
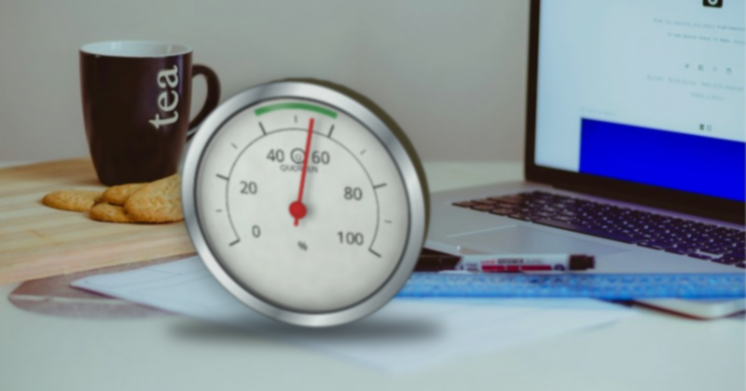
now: 55
